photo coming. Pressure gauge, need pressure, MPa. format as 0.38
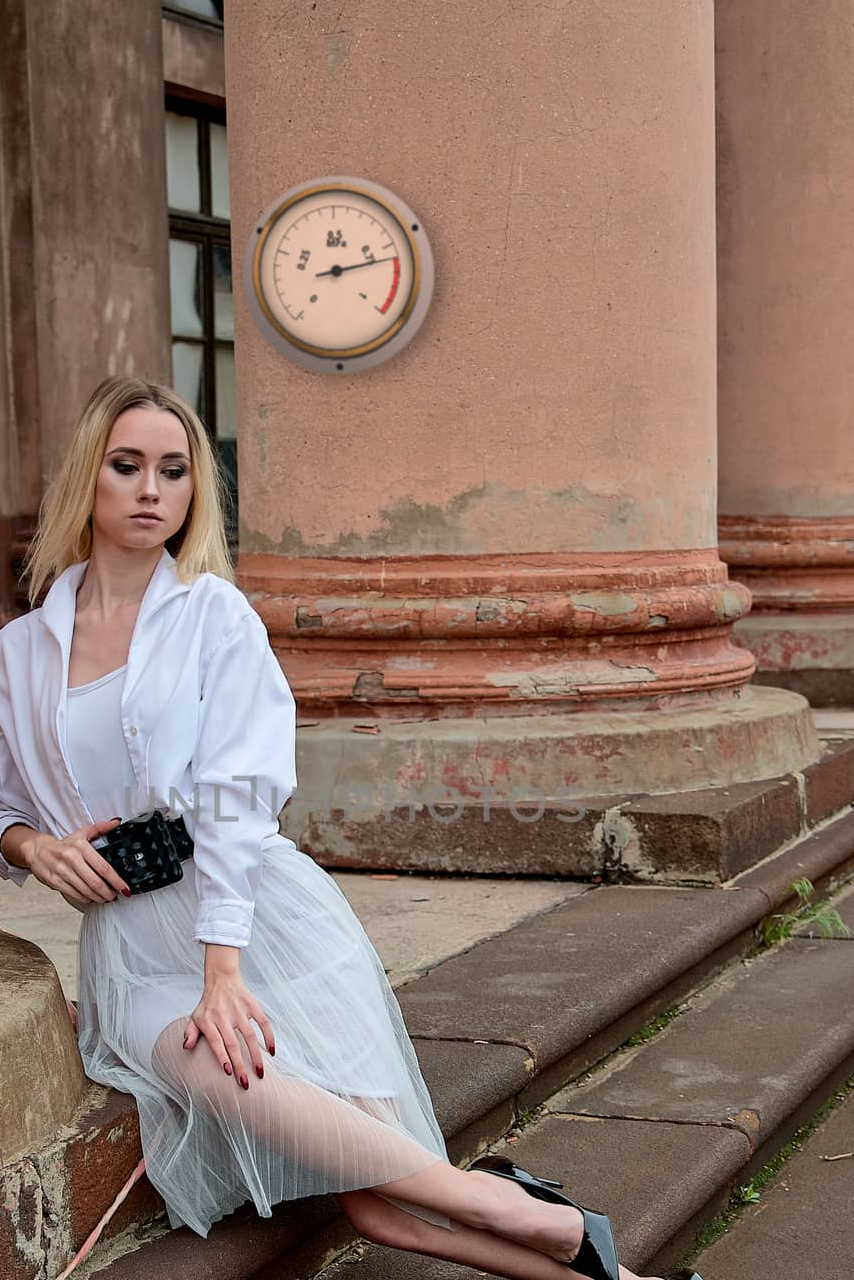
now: 0.8
